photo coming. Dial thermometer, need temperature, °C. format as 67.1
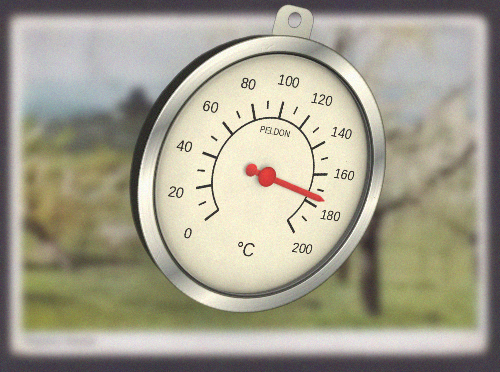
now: 175
